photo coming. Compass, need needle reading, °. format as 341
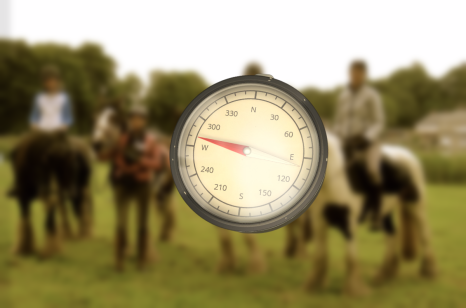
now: 280
